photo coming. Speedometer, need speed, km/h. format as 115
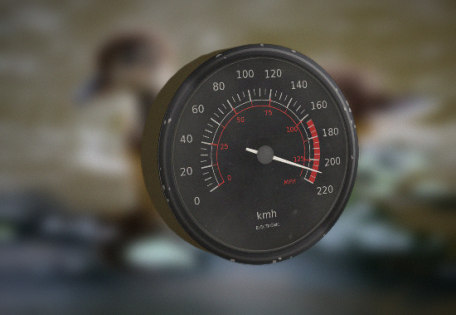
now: 210
